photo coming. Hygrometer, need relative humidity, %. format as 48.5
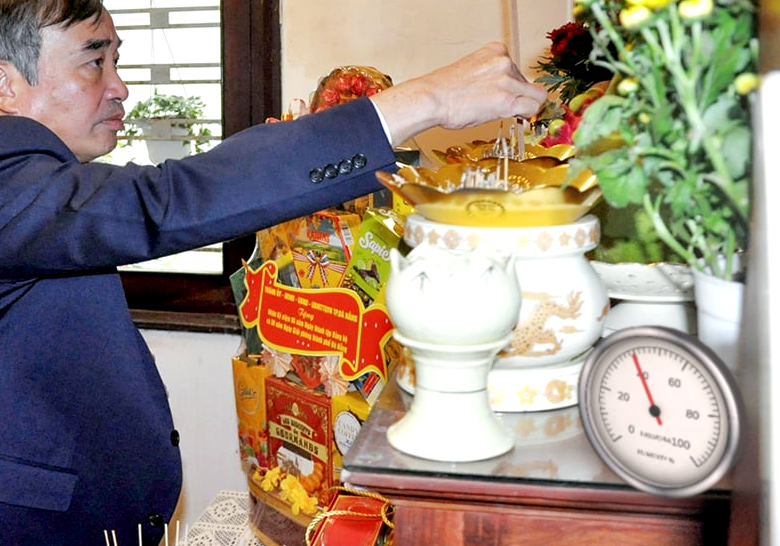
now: 40
